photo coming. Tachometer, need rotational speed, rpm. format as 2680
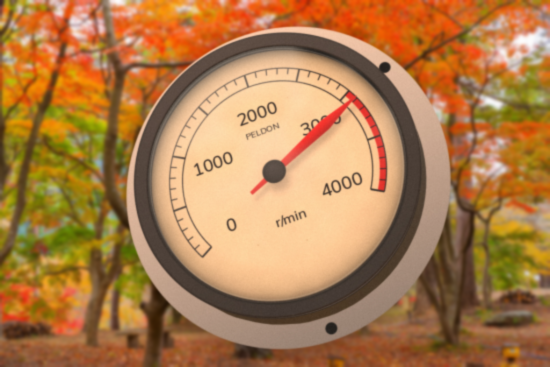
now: 3100
